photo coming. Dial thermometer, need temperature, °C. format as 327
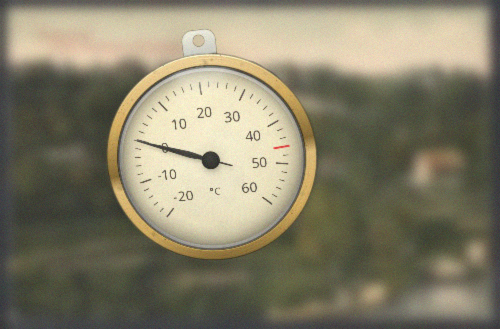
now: 0
